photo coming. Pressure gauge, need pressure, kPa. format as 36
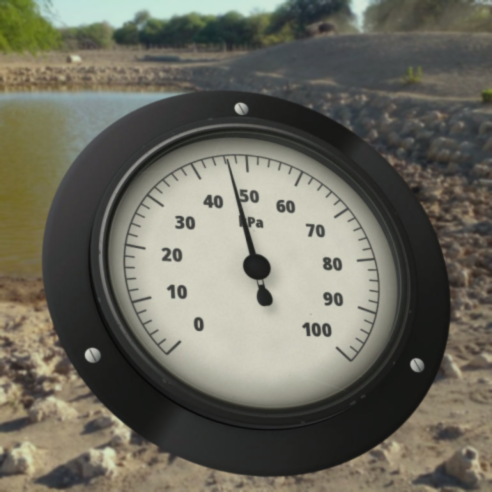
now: 46
